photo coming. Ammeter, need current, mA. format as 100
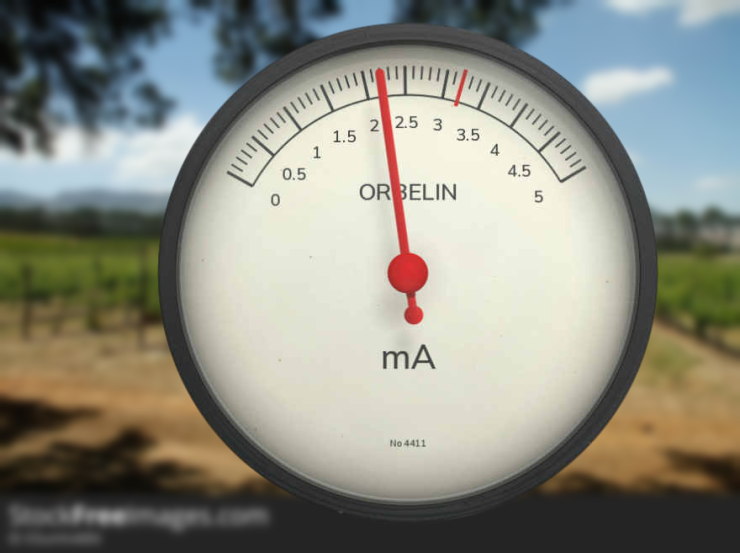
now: 2.2
